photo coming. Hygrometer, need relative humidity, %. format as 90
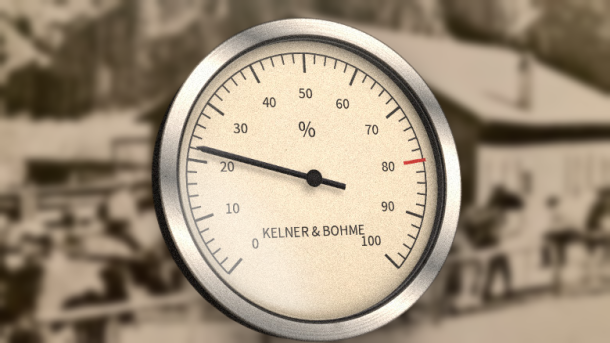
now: 22
